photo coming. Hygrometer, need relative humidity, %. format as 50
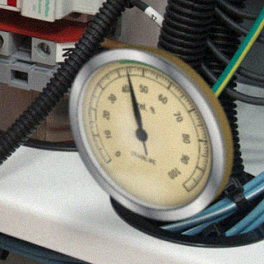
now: 45
